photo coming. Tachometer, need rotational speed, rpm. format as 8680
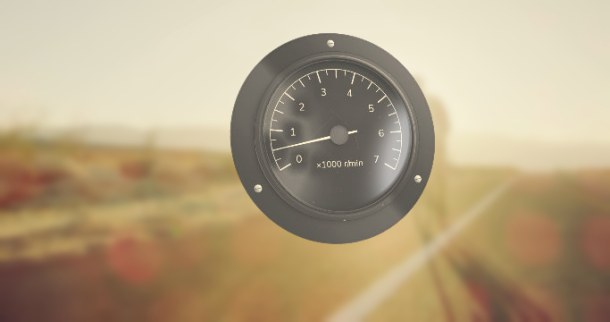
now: 500
